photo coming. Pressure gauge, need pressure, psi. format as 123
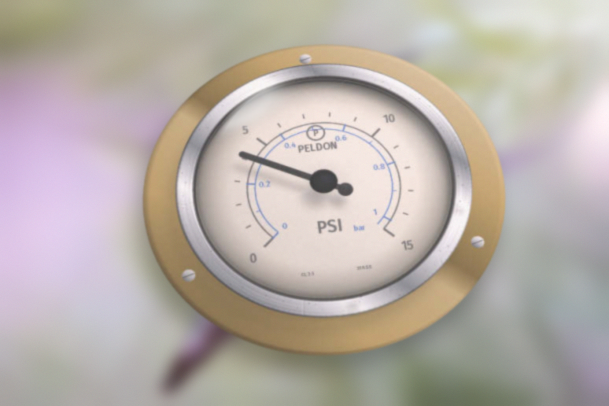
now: 4
